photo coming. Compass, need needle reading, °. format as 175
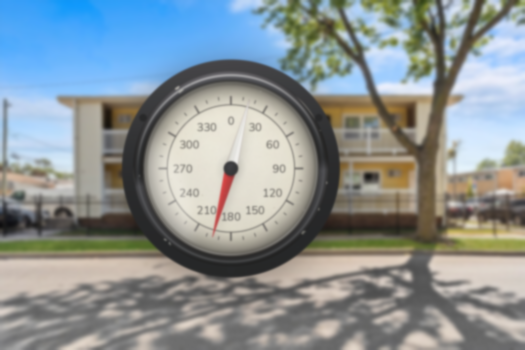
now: 195
